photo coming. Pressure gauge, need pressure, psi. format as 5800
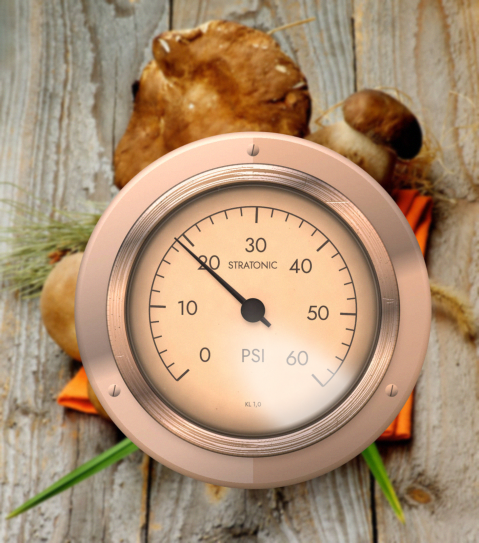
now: 19
